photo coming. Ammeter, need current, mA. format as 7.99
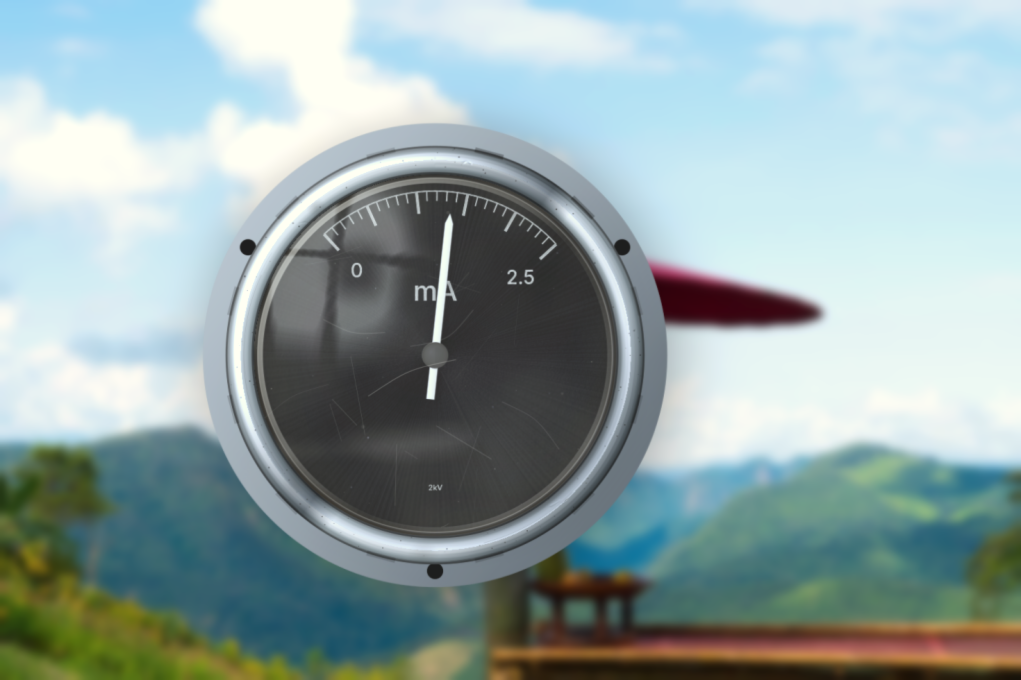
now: 1.35
